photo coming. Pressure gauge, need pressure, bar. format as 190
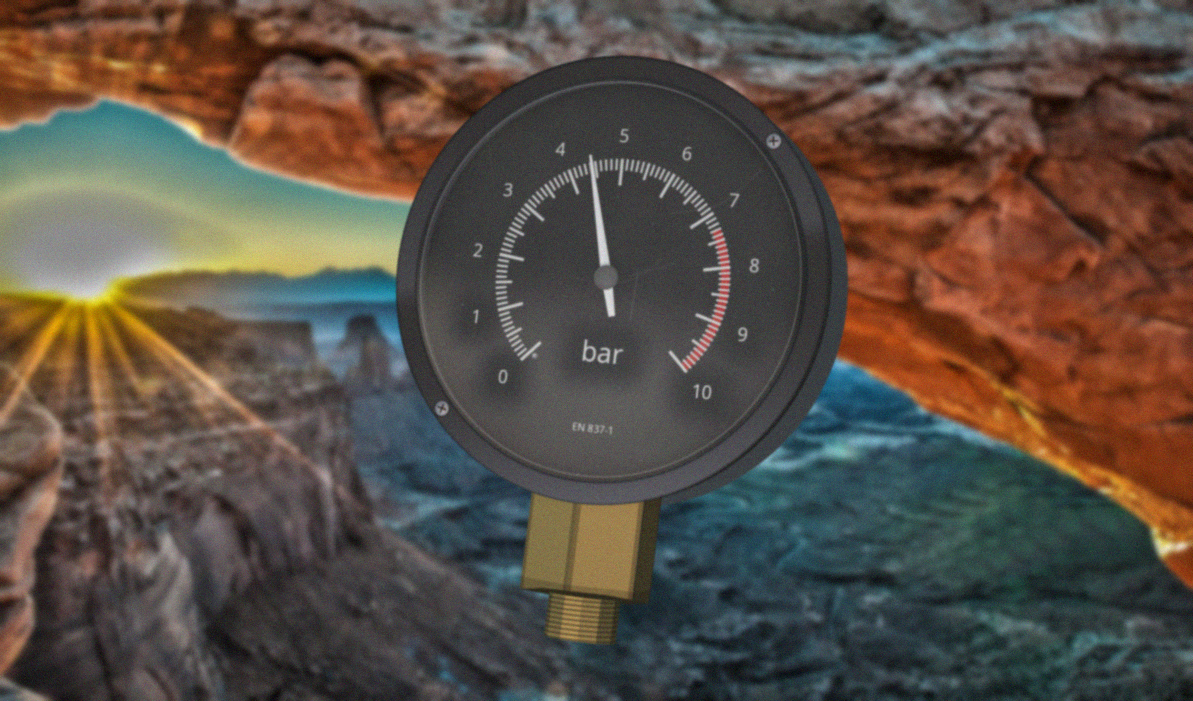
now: 4.5
